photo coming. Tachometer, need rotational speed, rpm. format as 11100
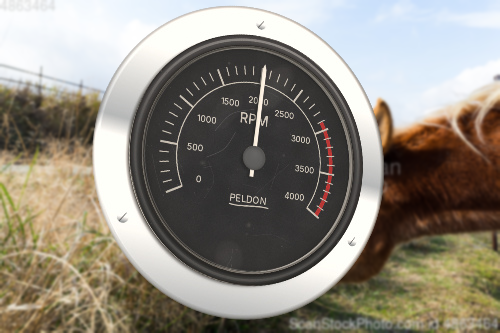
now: 2000
